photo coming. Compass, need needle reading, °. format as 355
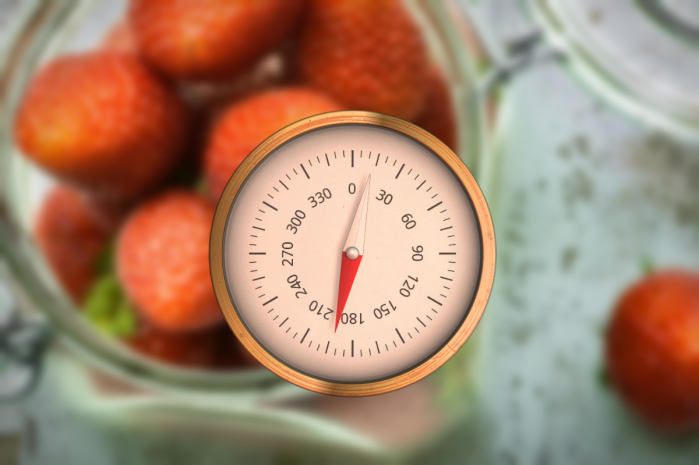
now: 192.5
